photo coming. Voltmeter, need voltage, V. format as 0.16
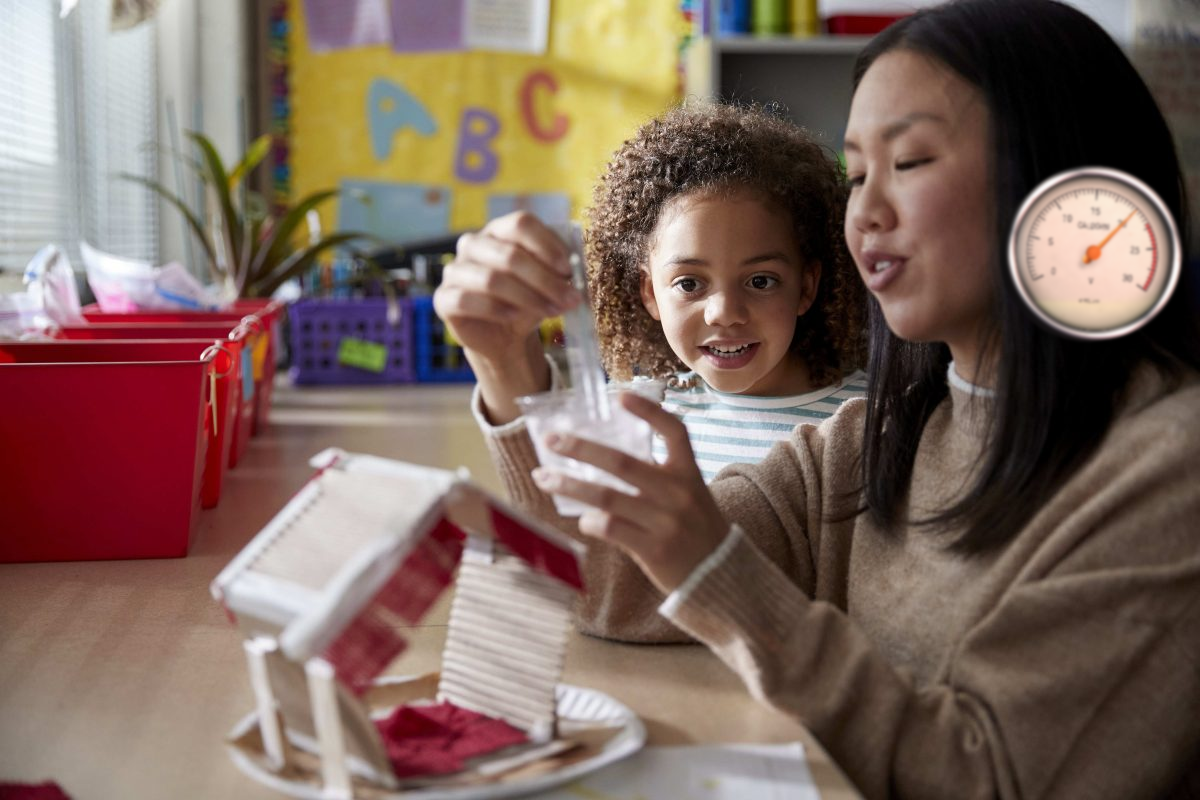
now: 20
